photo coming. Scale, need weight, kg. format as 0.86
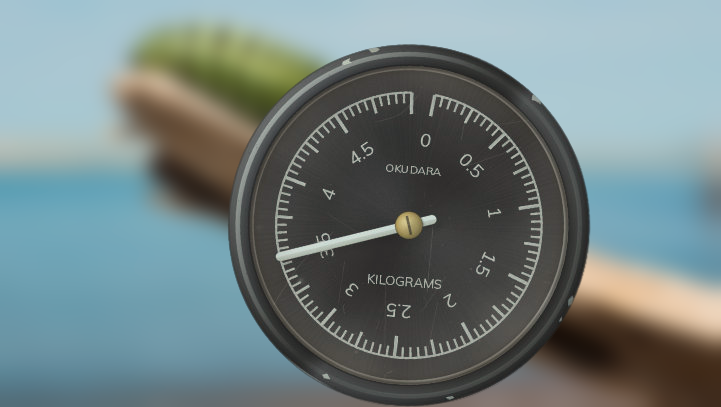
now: 3.5
